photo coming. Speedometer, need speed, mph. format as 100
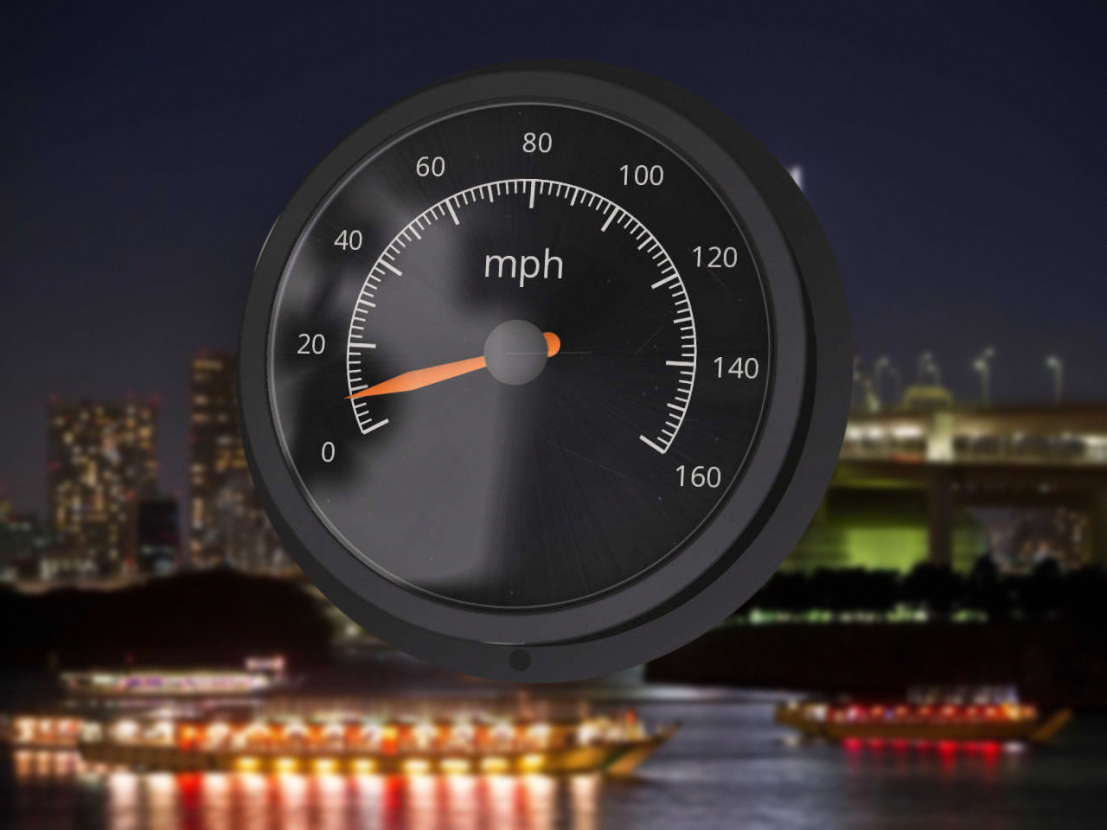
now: 8
